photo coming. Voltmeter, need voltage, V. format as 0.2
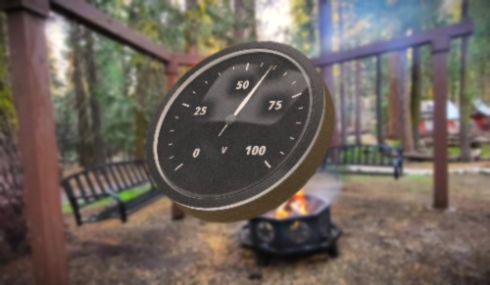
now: 60
